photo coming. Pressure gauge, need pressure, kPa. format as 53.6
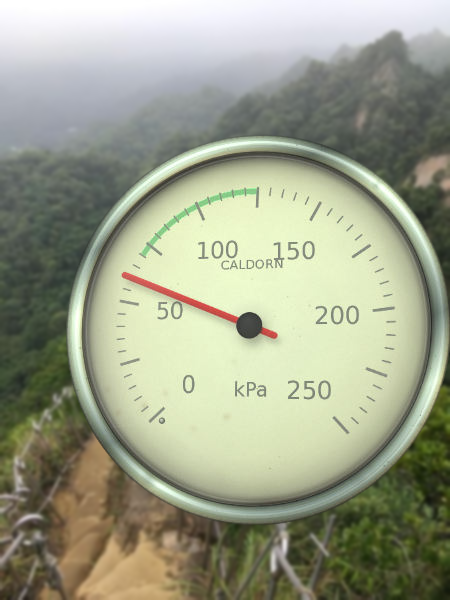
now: 60
